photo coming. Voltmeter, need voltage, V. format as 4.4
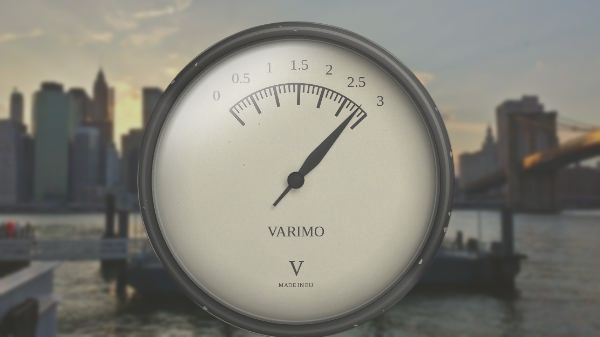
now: 2.8
